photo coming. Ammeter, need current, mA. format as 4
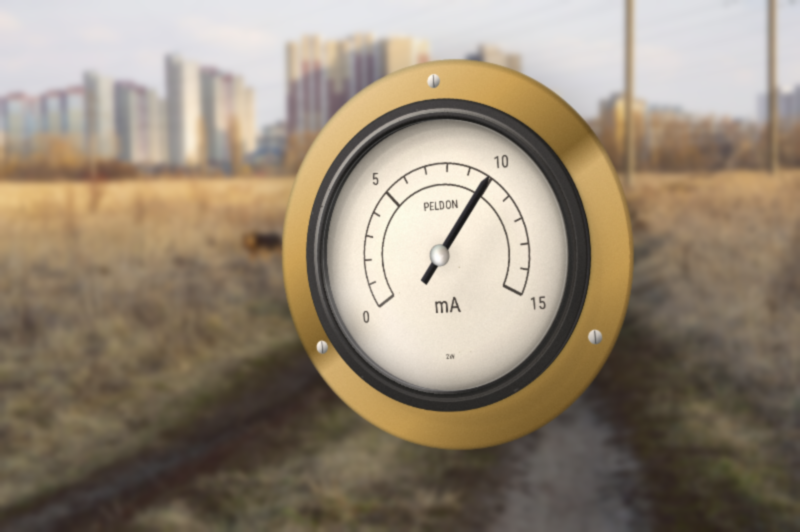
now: 10
